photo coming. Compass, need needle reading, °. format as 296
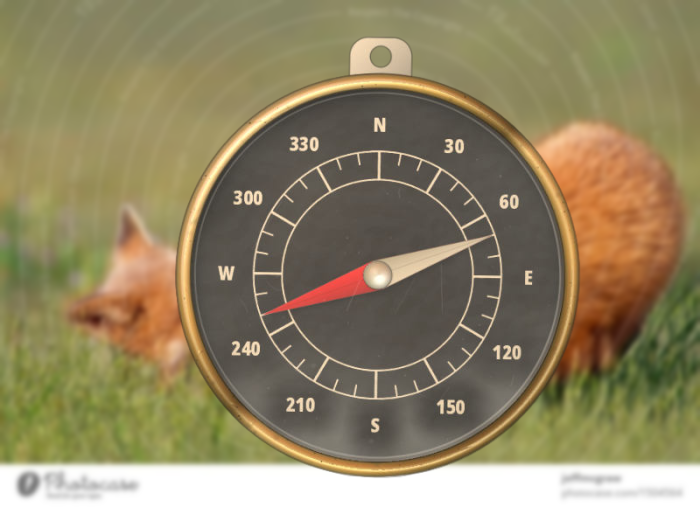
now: 250
